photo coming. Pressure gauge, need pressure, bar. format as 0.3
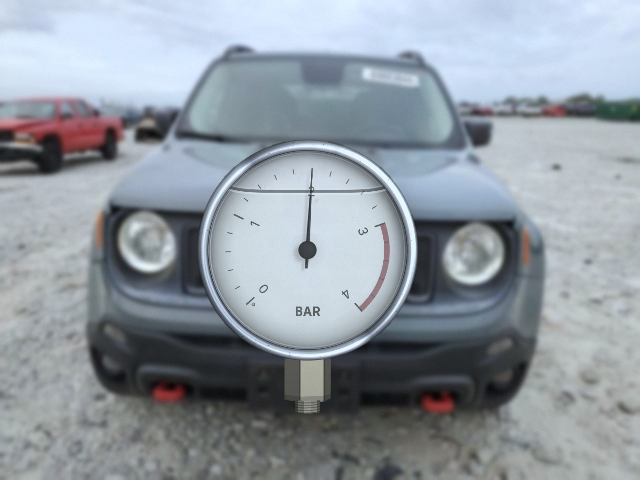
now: 2
